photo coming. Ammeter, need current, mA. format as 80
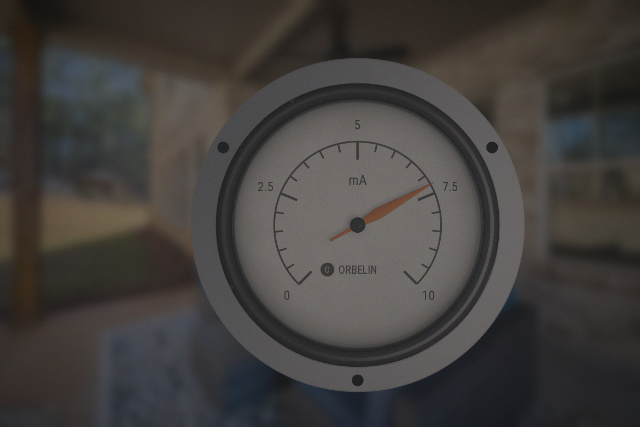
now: 7.25
